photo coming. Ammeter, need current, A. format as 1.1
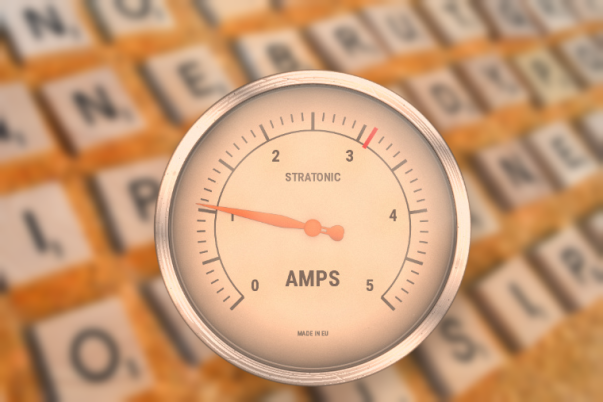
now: 1.05
